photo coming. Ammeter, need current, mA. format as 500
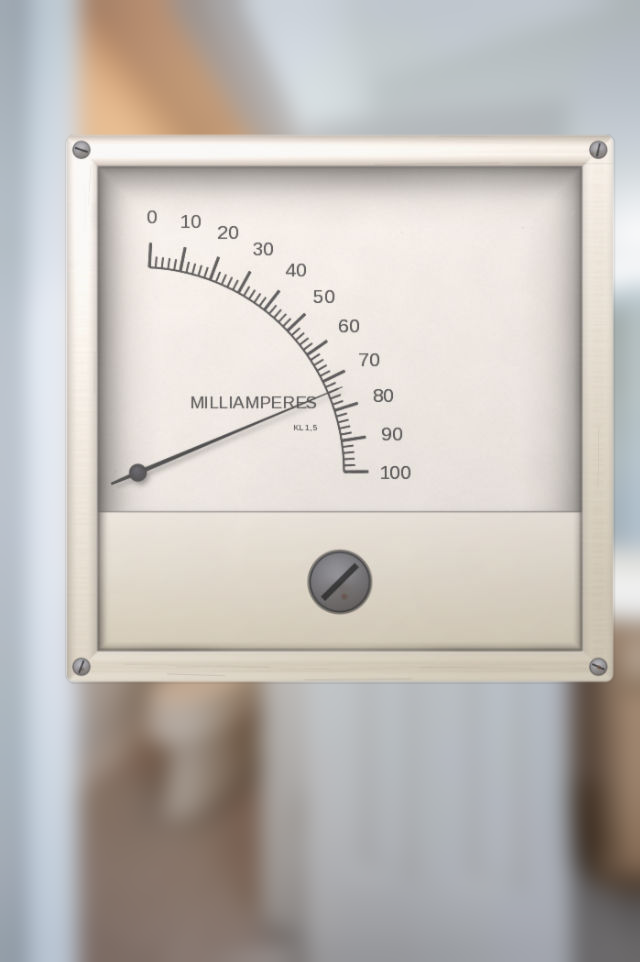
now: 74
